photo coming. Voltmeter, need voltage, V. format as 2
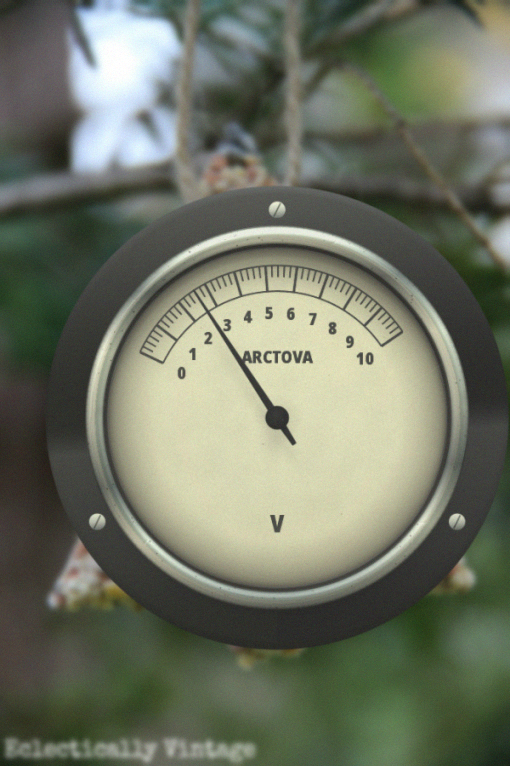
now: 2.6
